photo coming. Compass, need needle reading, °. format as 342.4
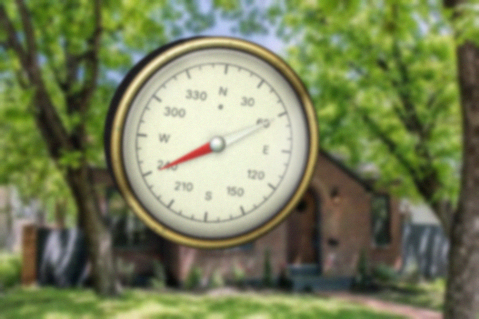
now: 240
